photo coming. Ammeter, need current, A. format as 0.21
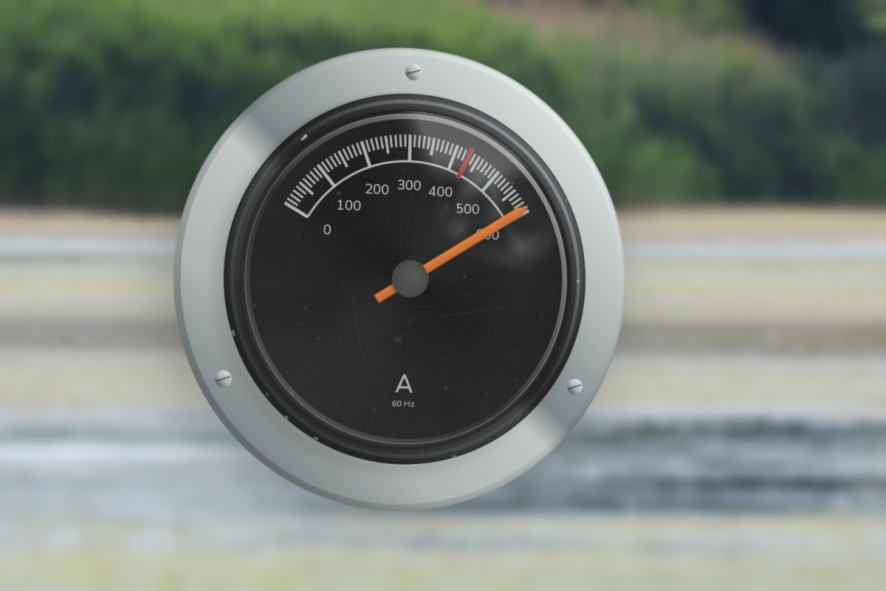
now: 590
